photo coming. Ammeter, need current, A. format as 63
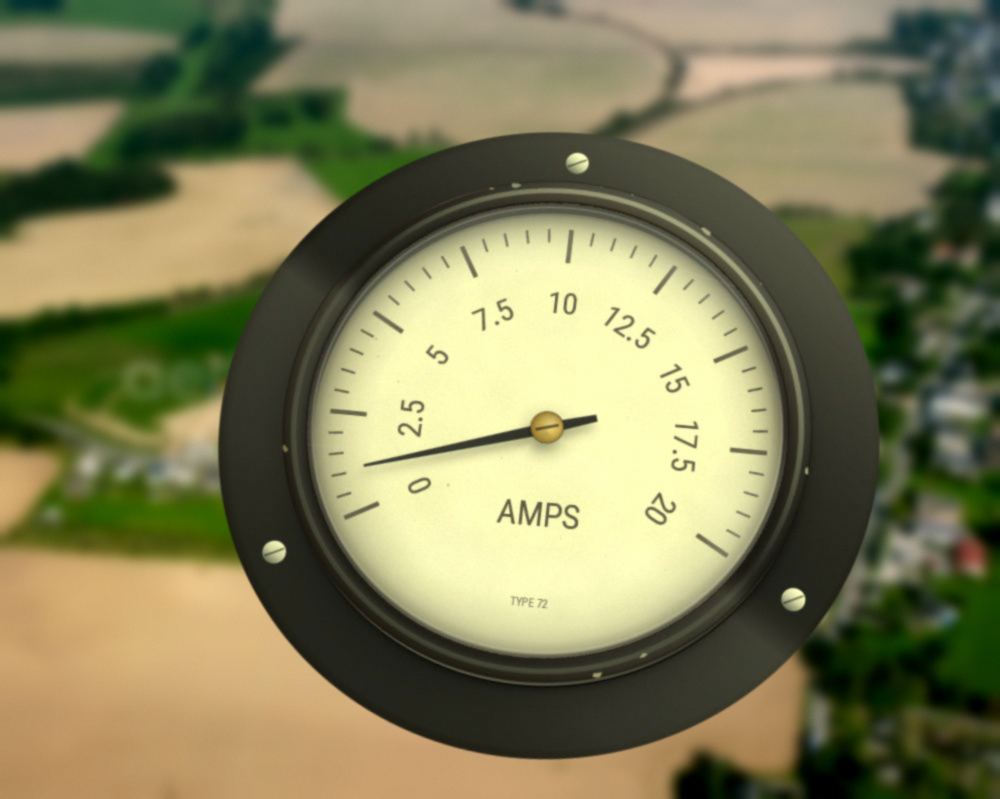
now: 1
